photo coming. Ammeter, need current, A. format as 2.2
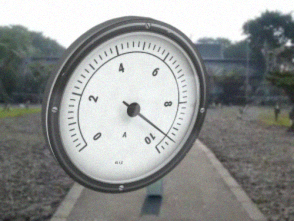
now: 9.4
